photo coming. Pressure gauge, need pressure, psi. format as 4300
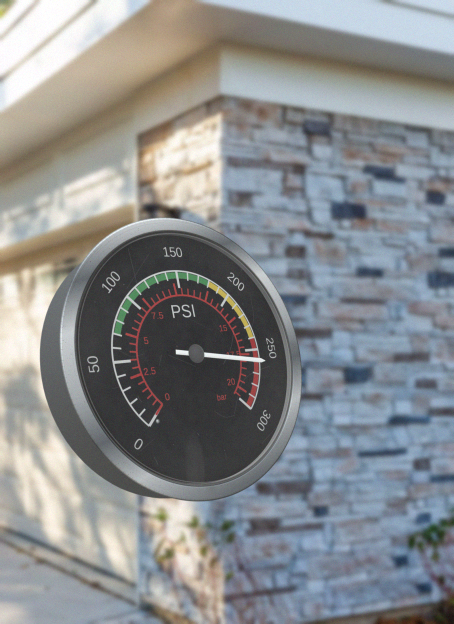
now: 260
